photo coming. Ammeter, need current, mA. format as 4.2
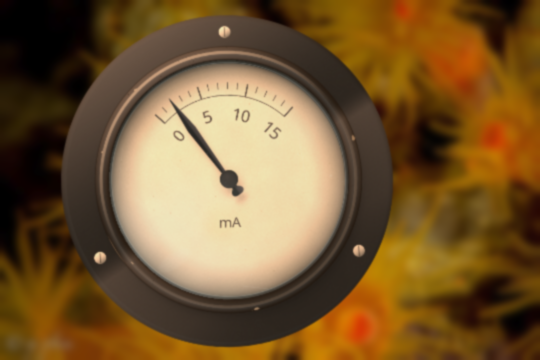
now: 2
